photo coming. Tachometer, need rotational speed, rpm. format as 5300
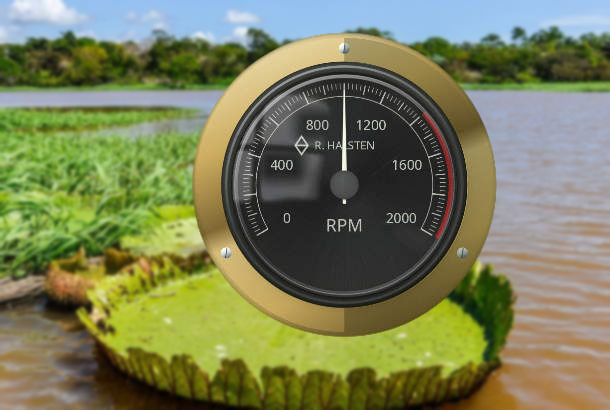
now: 1000
